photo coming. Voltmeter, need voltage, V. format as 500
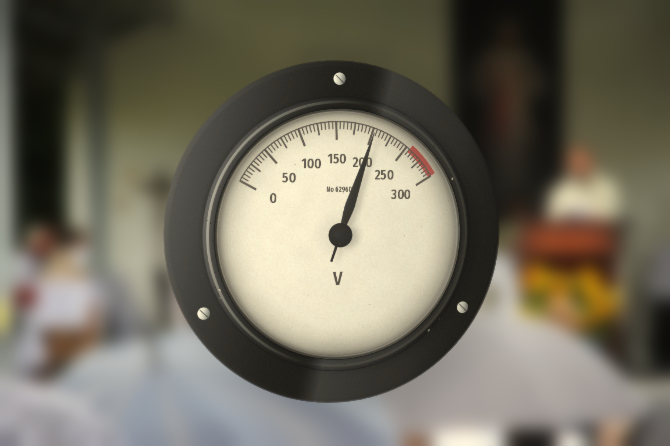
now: 200
